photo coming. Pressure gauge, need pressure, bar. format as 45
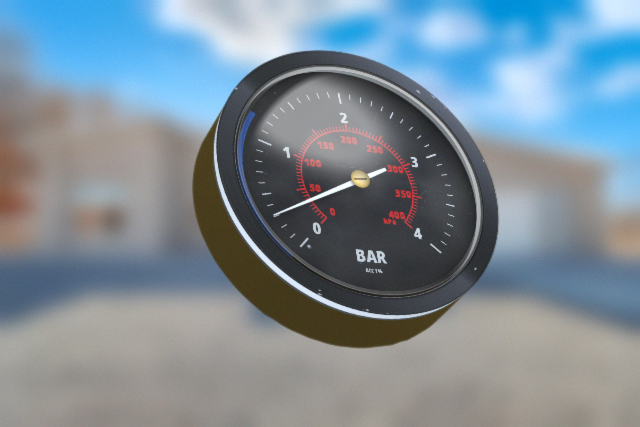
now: 0.3
